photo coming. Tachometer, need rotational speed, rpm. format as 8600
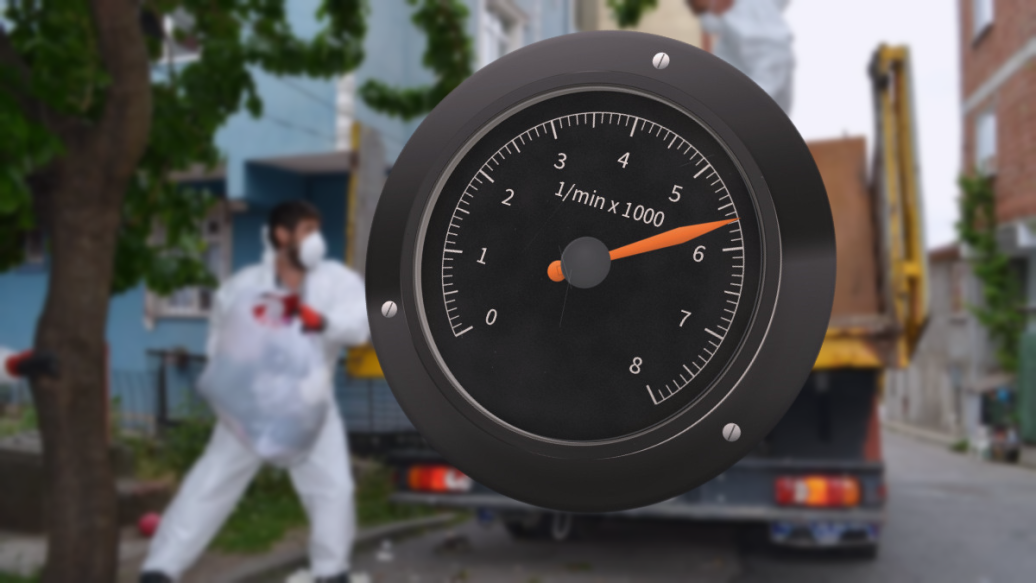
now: 5700
